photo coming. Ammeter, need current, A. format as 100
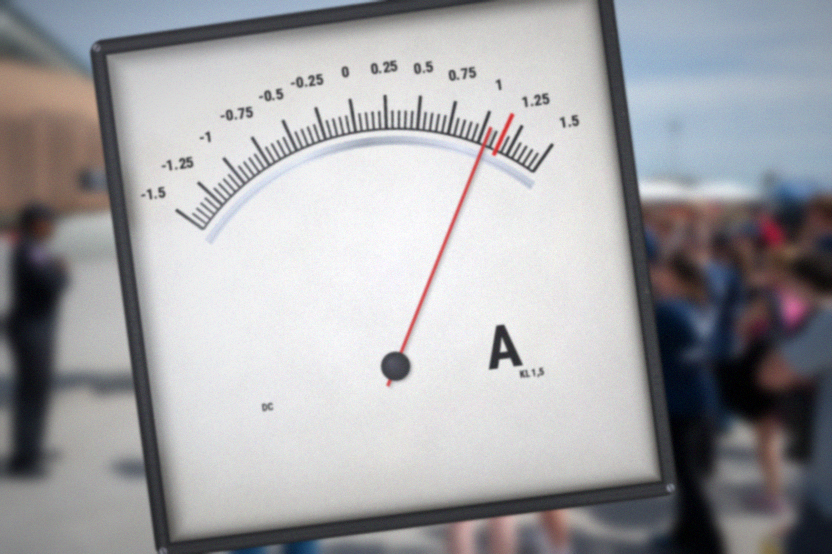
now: 1.05
